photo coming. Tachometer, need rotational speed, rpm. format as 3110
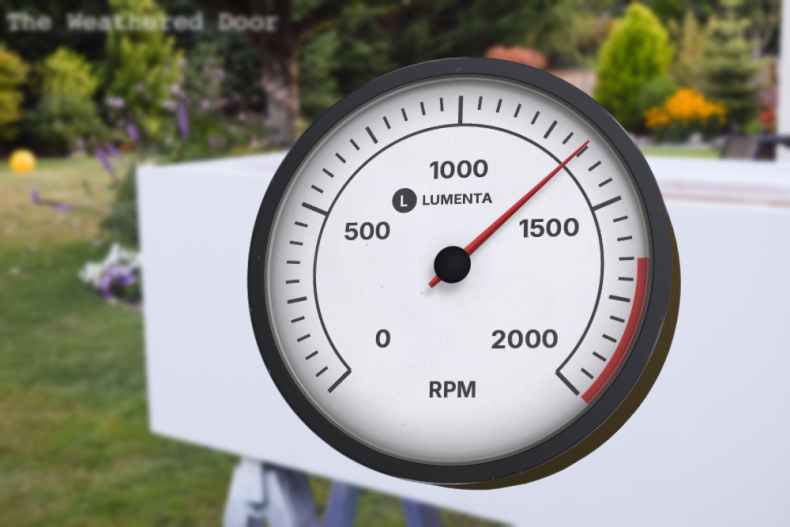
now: 1350
